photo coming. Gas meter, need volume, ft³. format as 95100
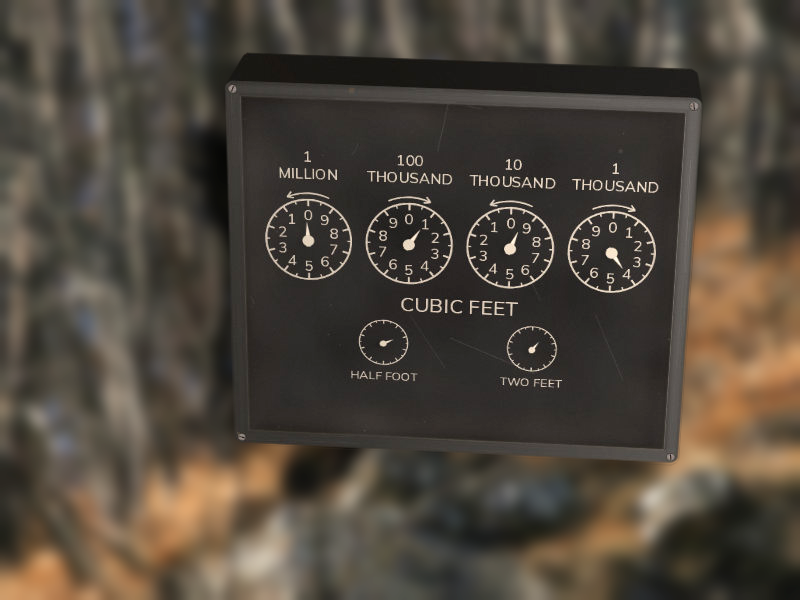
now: 9400
